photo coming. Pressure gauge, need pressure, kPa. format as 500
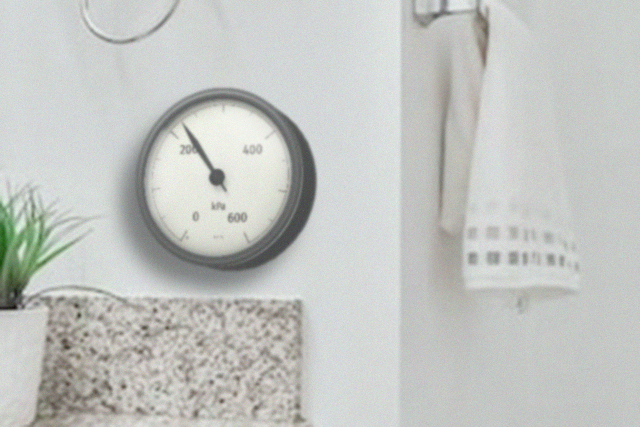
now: 225
